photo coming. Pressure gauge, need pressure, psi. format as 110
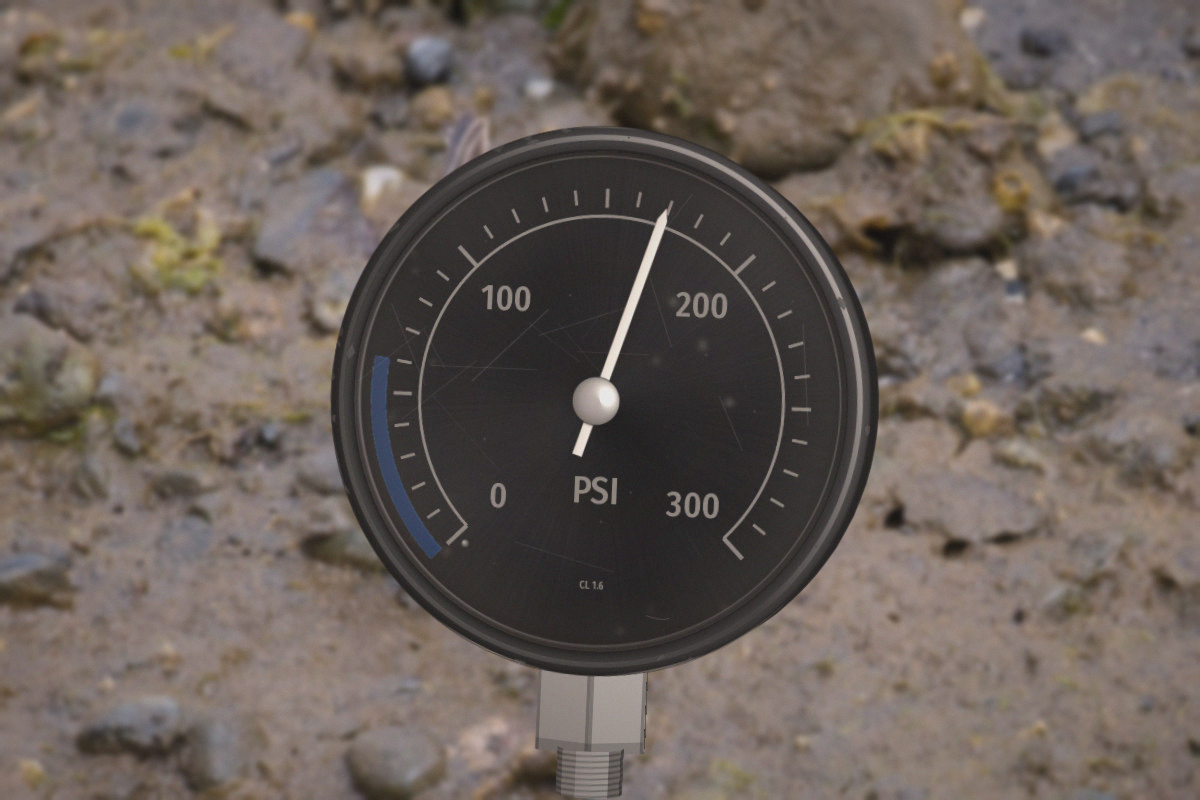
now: 170
